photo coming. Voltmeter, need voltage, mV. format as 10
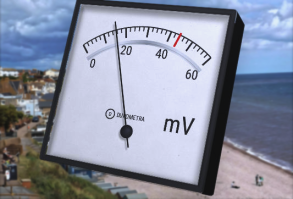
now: 16
